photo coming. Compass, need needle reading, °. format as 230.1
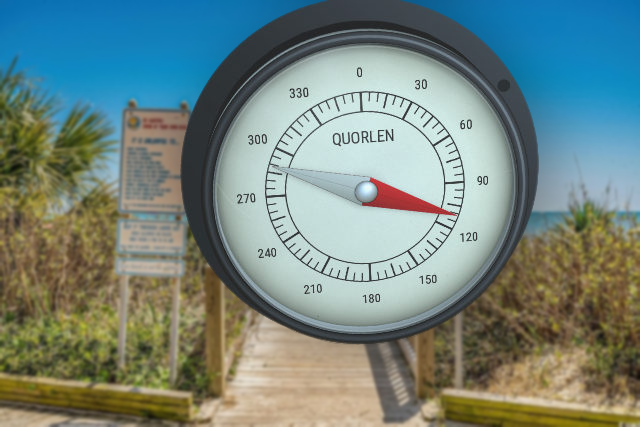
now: 110
